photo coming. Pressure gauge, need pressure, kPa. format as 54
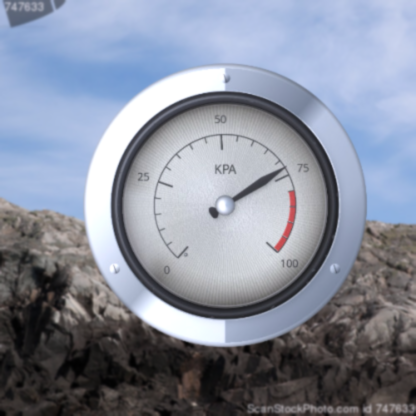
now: 72.5
